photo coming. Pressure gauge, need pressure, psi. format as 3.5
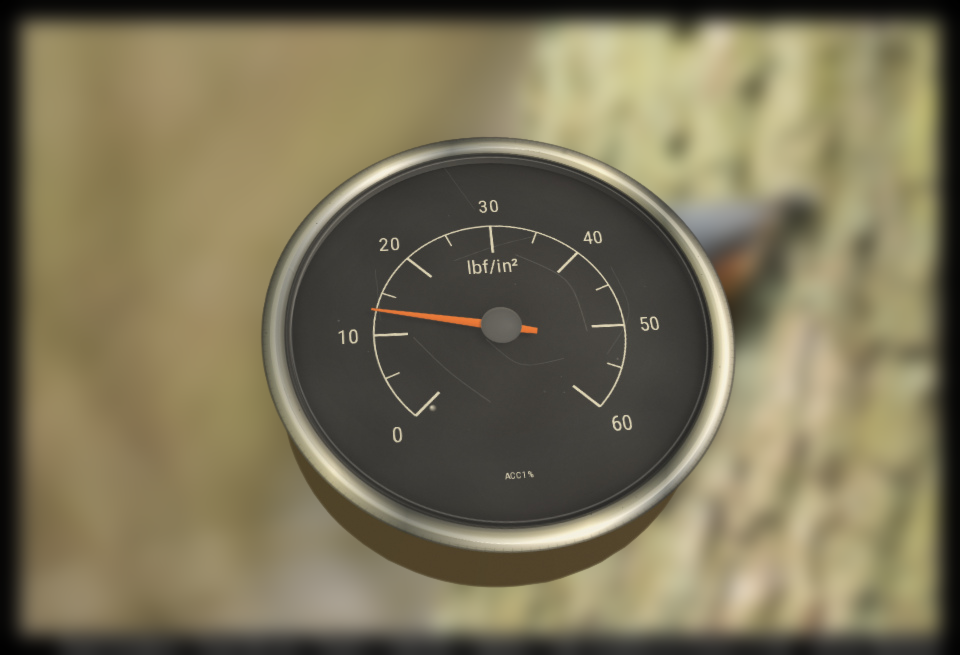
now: 12.5
